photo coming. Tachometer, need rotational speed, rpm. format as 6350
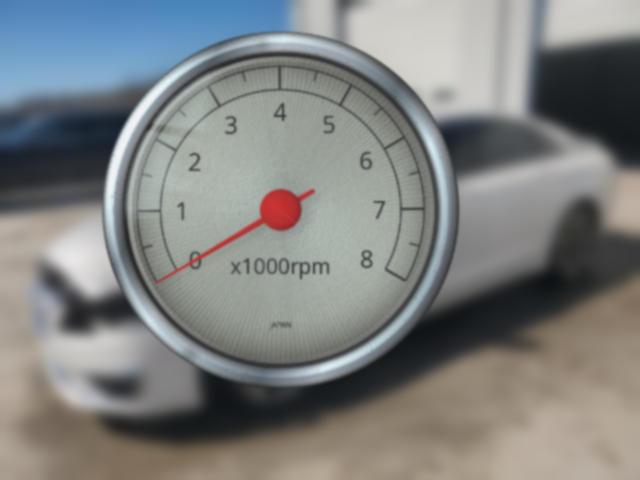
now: 0
